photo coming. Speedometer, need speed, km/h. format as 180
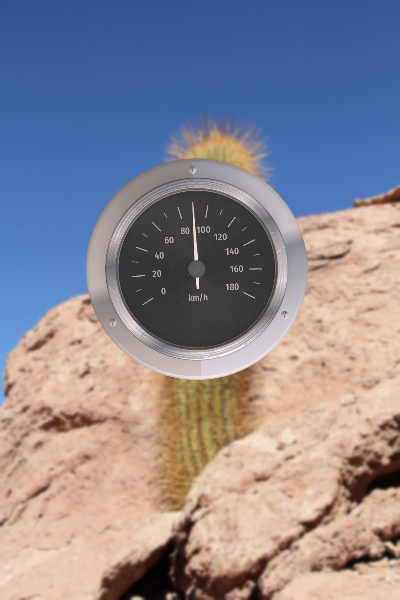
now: 90
